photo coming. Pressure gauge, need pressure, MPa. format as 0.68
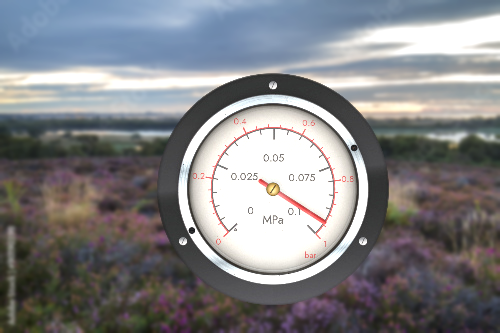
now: 0.095
